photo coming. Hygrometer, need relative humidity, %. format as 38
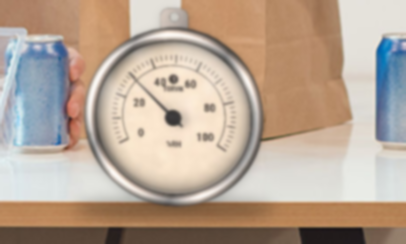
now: 30
